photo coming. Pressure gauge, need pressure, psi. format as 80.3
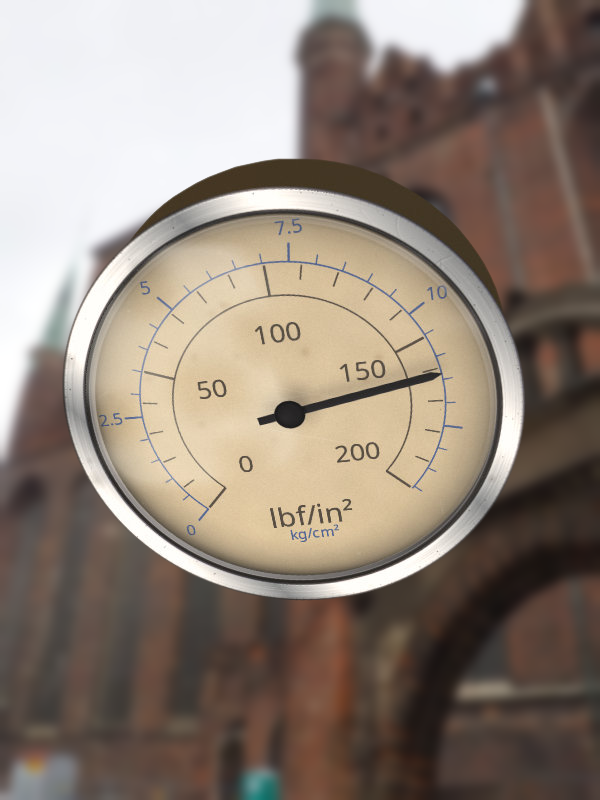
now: 160
